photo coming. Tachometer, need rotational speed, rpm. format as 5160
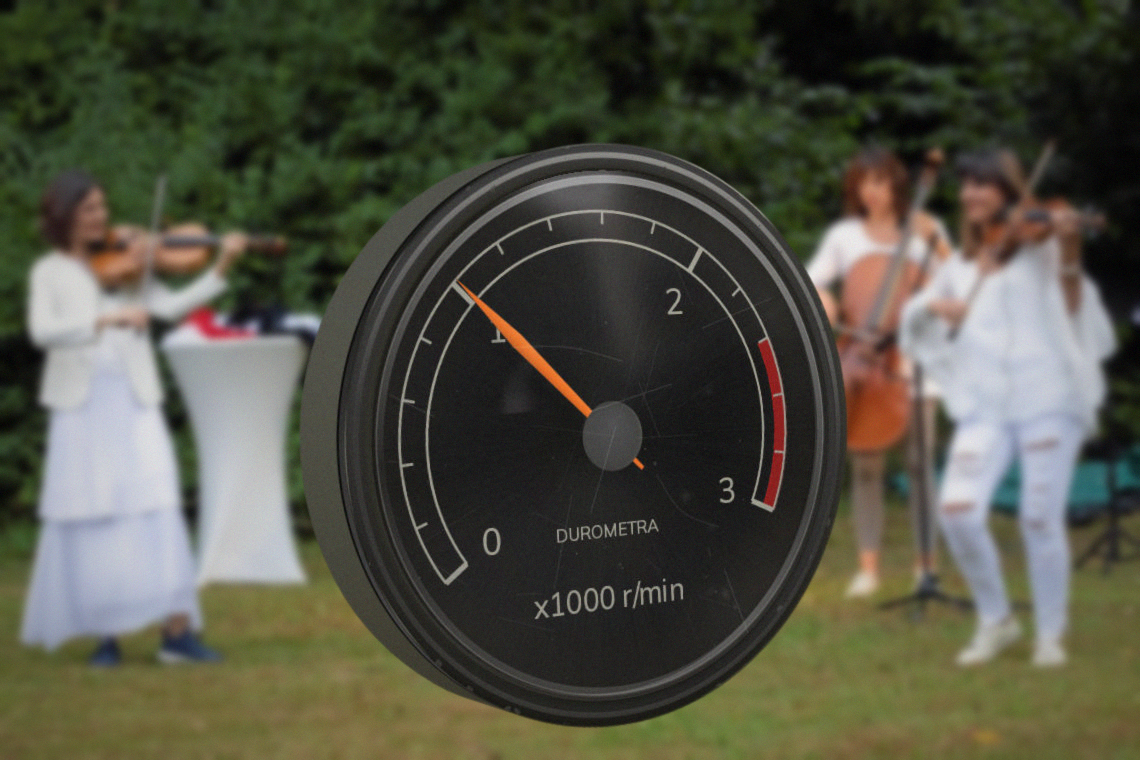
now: 1000
